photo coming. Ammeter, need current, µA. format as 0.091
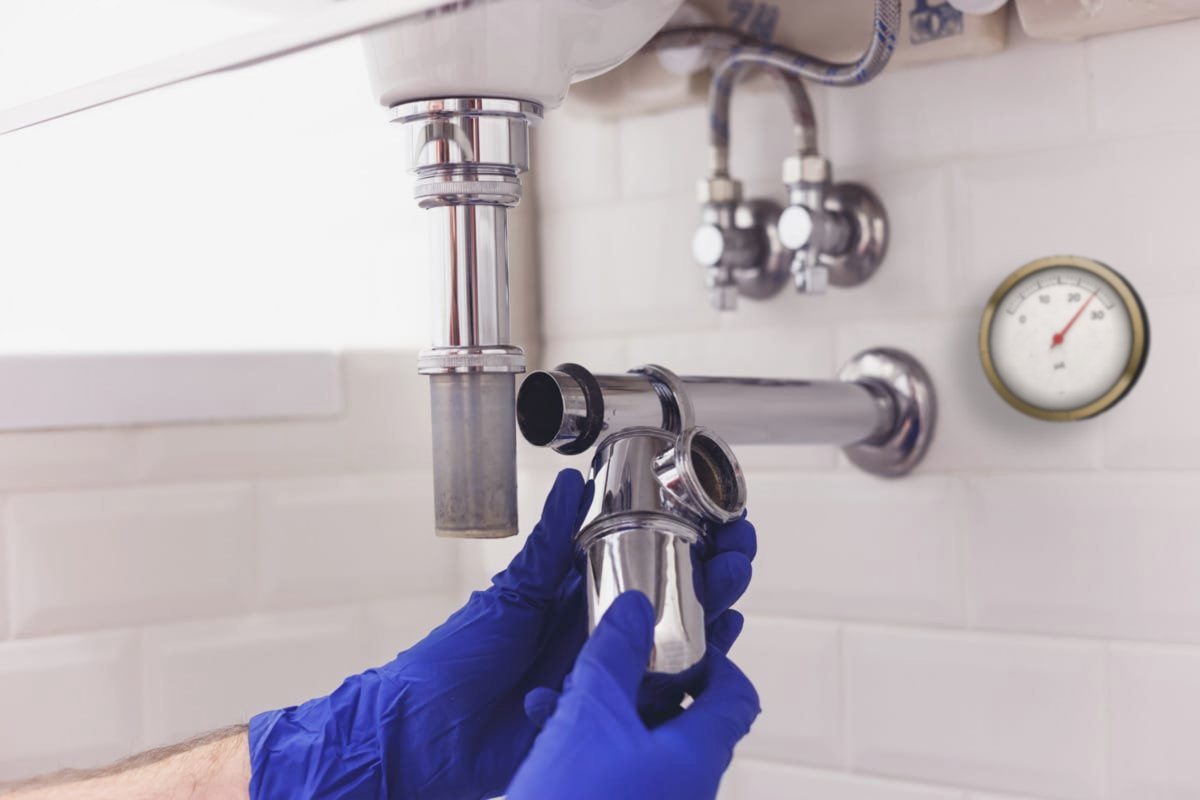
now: 25
